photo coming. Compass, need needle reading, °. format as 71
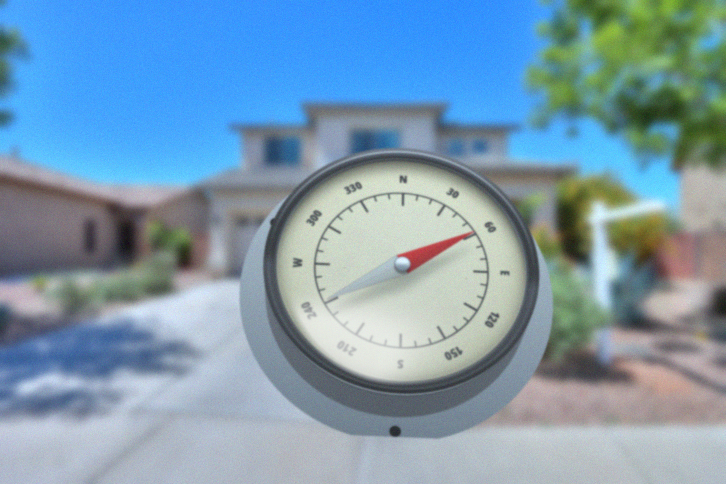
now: 60
